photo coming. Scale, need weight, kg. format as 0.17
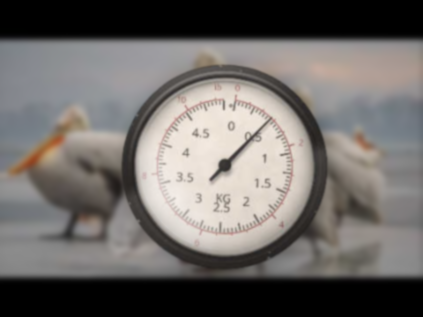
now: 0.5
